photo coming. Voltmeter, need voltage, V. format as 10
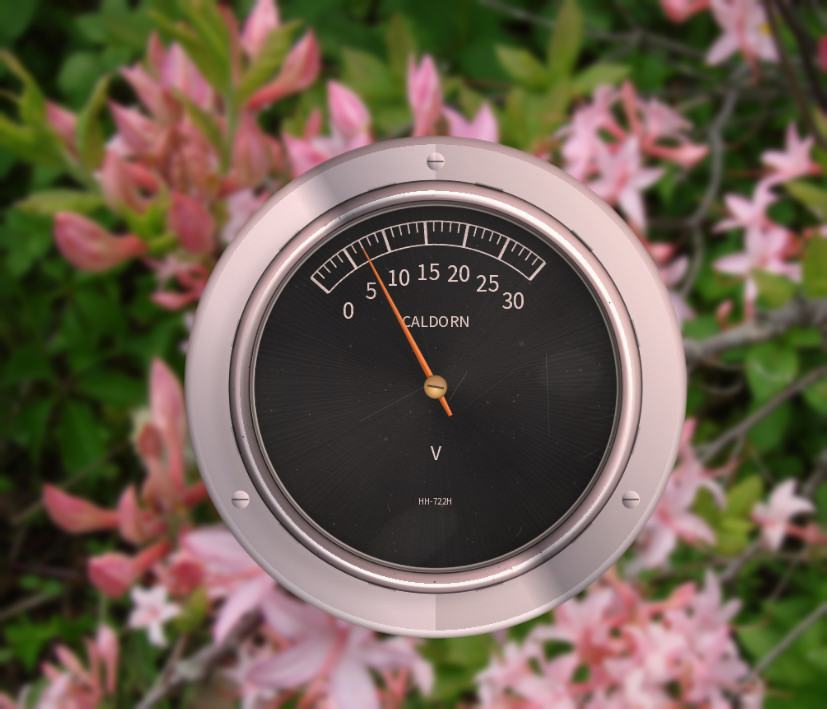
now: 7
